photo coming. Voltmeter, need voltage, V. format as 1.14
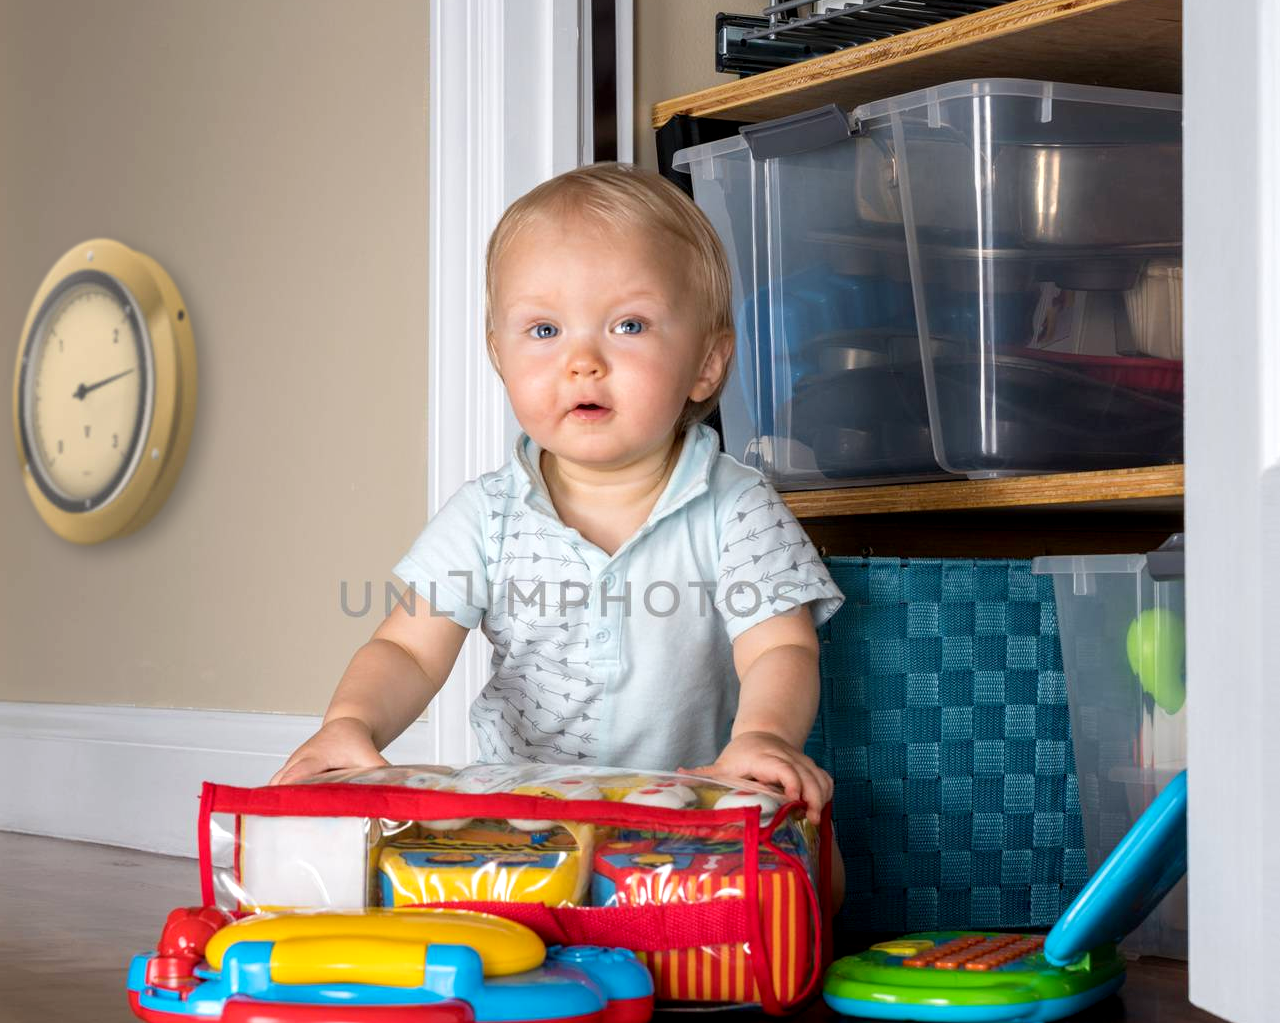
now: 2.4
